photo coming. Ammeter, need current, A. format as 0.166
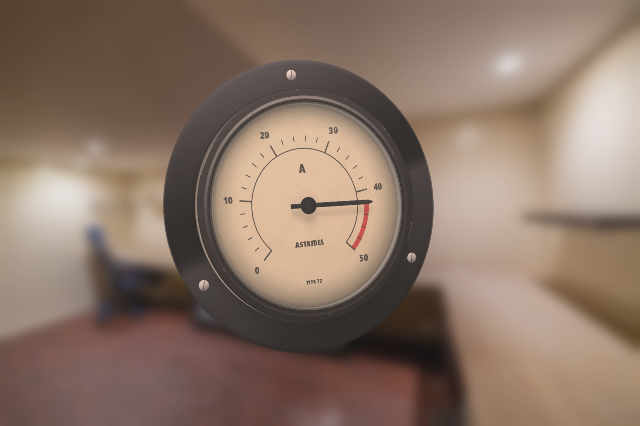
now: 42
